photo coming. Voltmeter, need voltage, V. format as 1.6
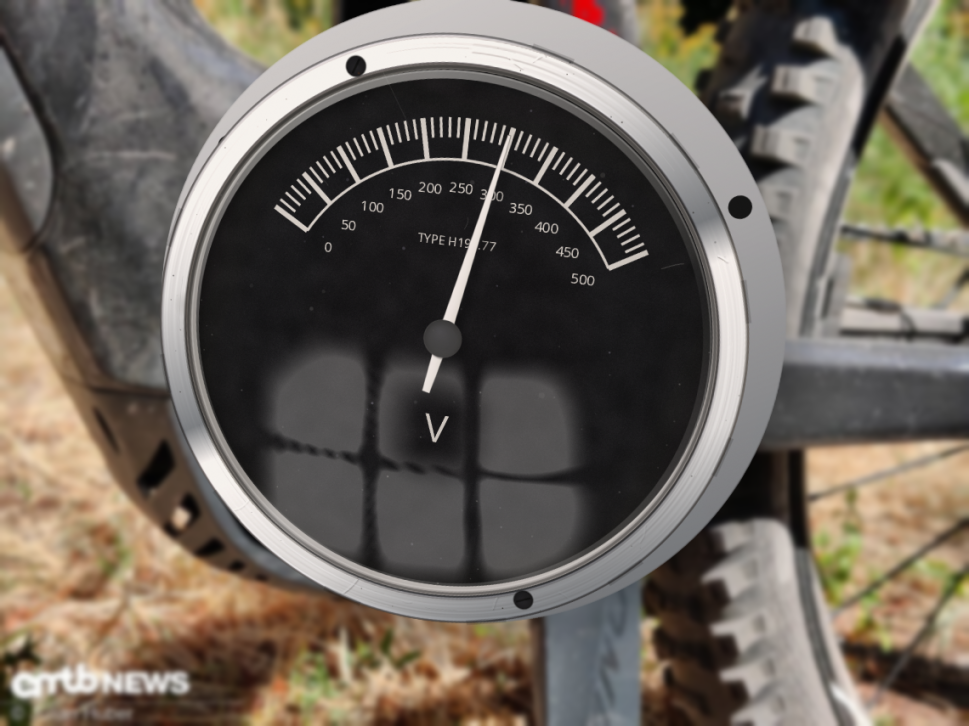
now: 300
